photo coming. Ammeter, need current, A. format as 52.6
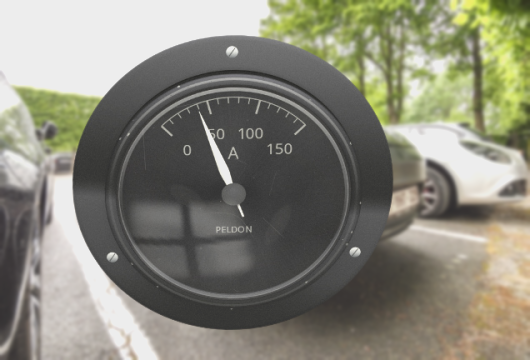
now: 40
